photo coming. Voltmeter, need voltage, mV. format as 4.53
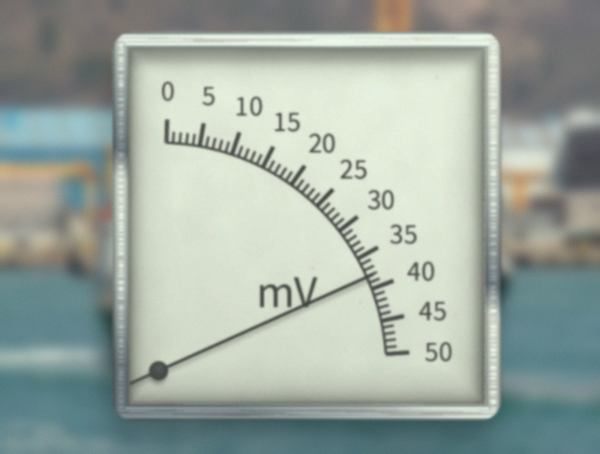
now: 38
